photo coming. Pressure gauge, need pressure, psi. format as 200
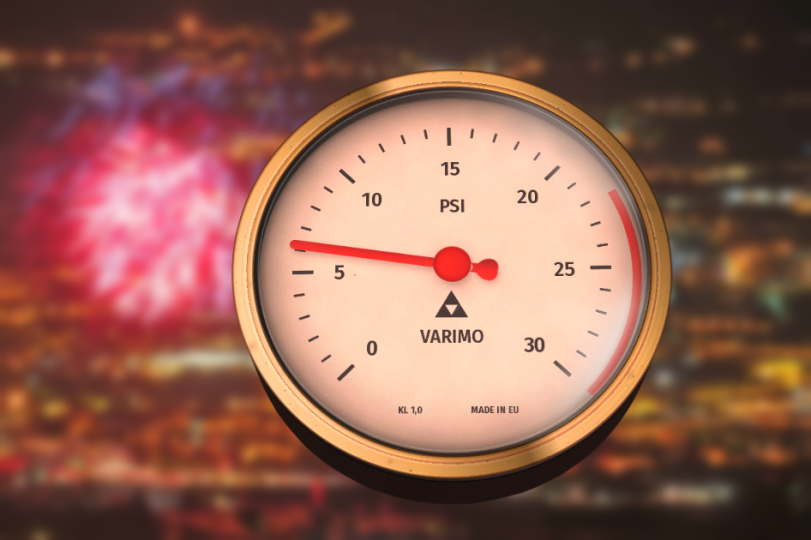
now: 6
